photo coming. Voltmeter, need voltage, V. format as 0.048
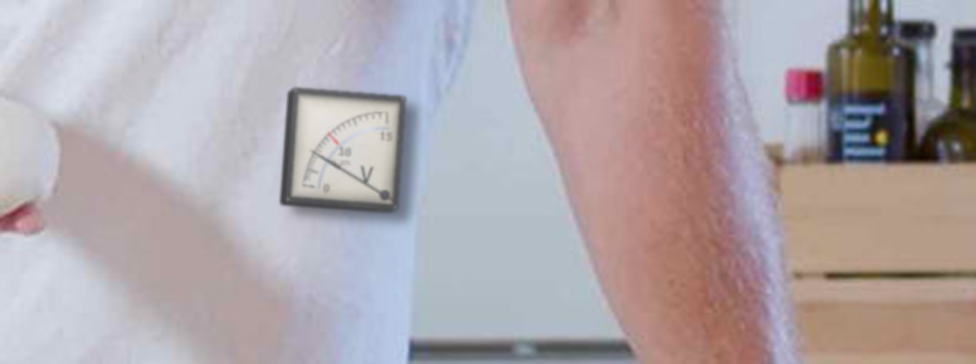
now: 7.5
